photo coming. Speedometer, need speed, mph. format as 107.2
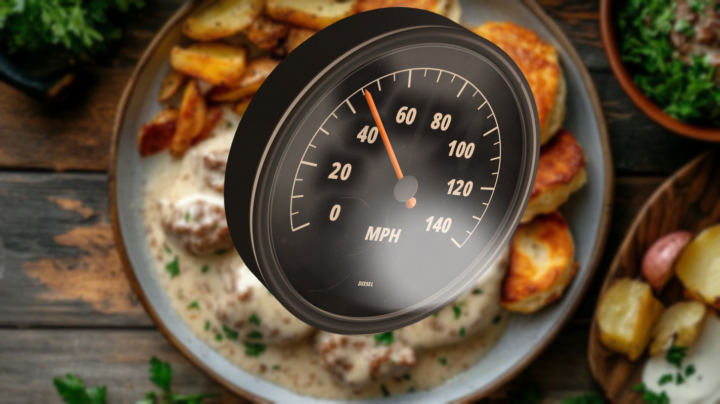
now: 45
